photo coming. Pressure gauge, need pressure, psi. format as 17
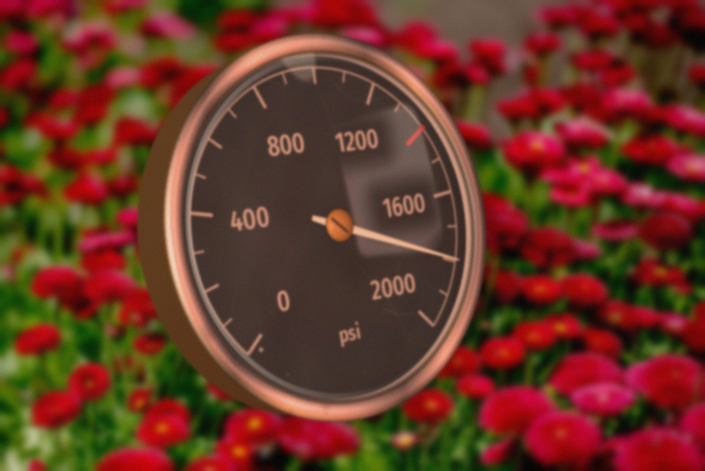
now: 1800
